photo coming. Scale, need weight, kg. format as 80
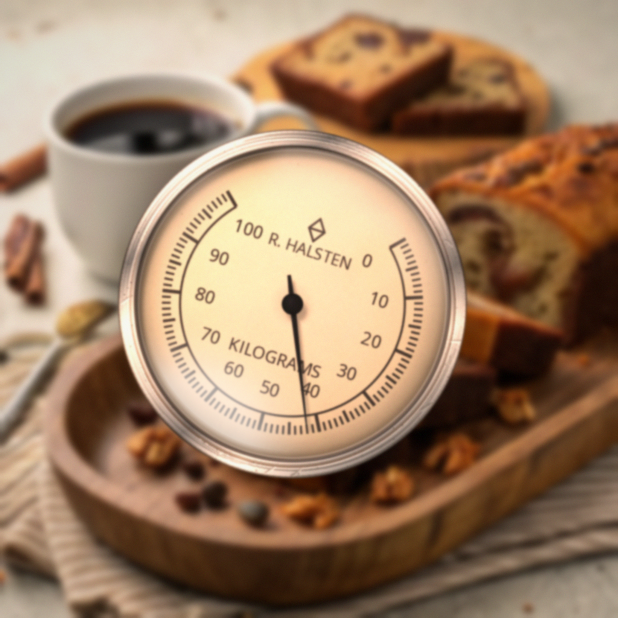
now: 42
